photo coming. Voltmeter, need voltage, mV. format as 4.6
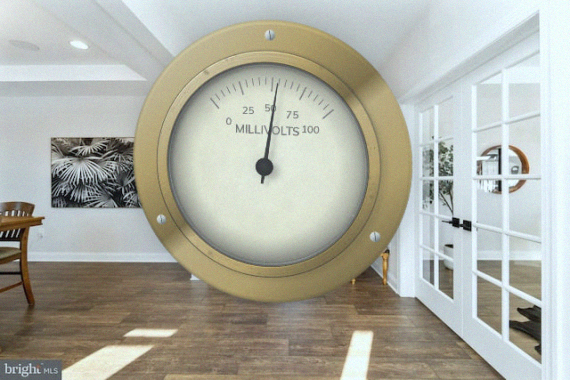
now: 55
